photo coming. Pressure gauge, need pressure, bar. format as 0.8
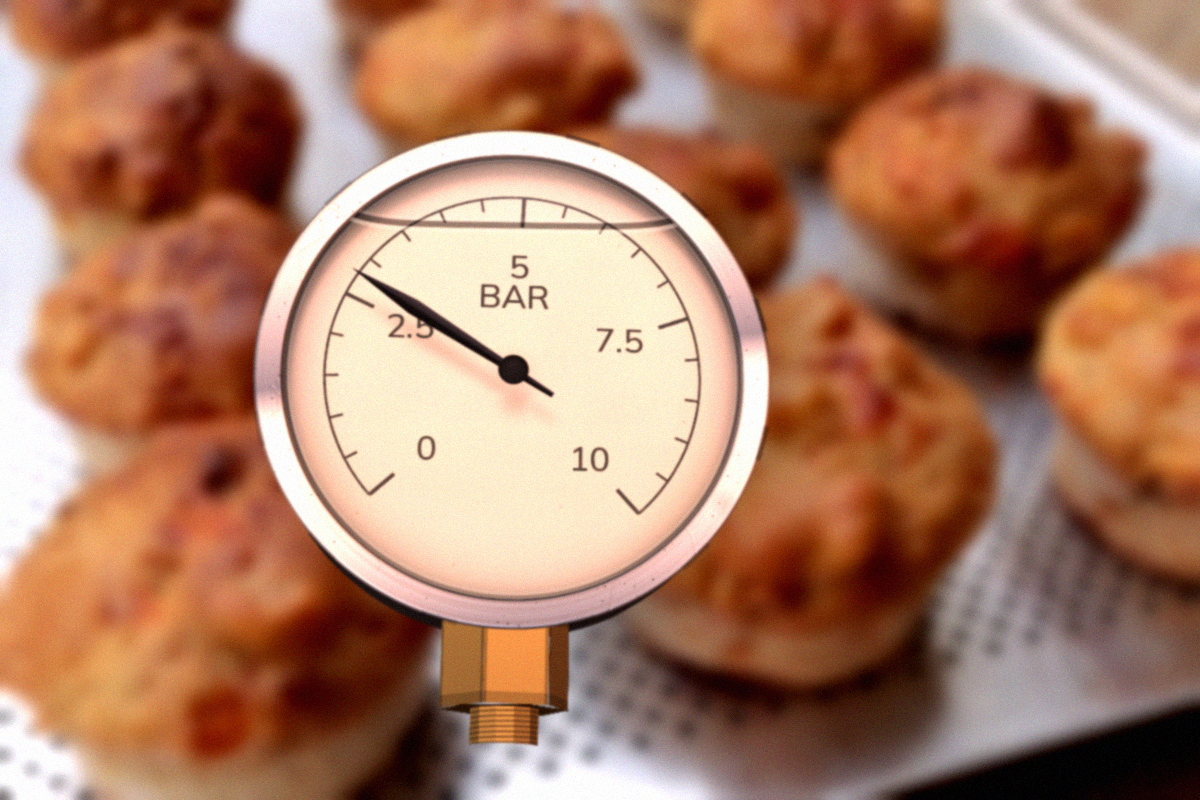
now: 2.75
